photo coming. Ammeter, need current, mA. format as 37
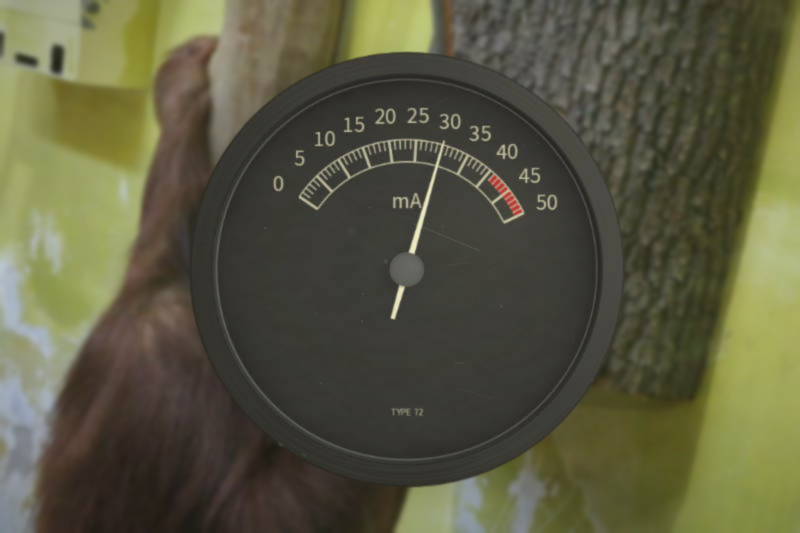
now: 30
